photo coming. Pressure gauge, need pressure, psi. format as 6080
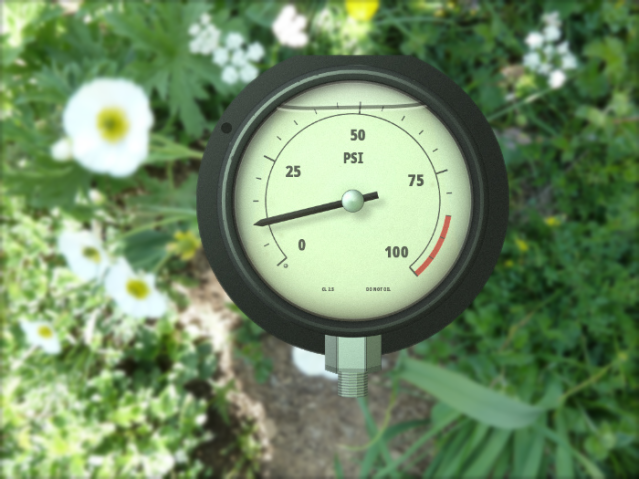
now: 10
